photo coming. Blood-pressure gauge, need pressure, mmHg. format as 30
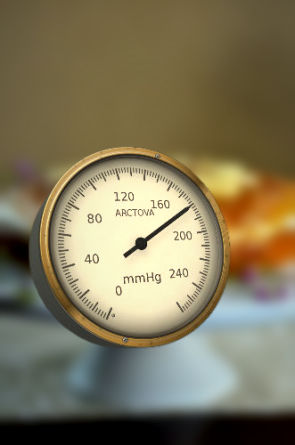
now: 180
